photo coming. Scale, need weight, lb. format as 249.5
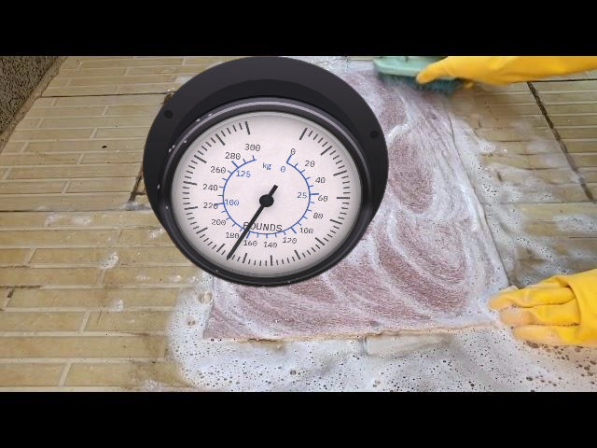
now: 172
